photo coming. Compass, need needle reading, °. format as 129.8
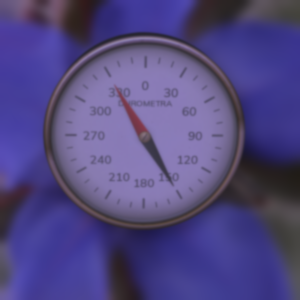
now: 330
